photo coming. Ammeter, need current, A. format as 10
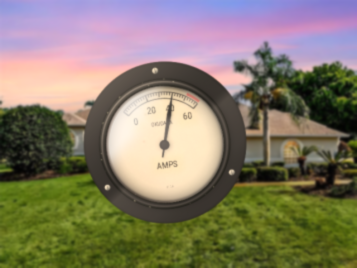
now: 40
